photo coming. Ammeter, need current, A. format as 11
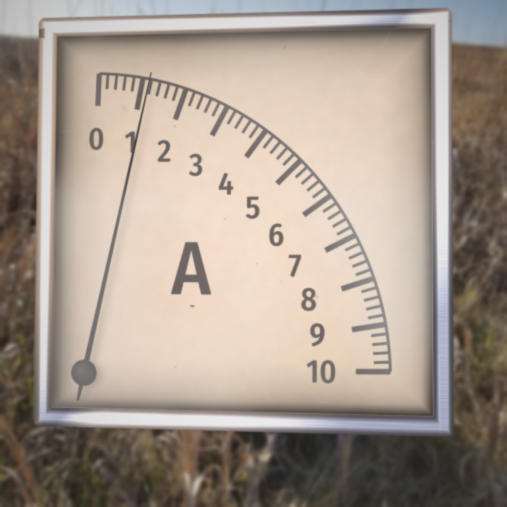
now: 1.2
